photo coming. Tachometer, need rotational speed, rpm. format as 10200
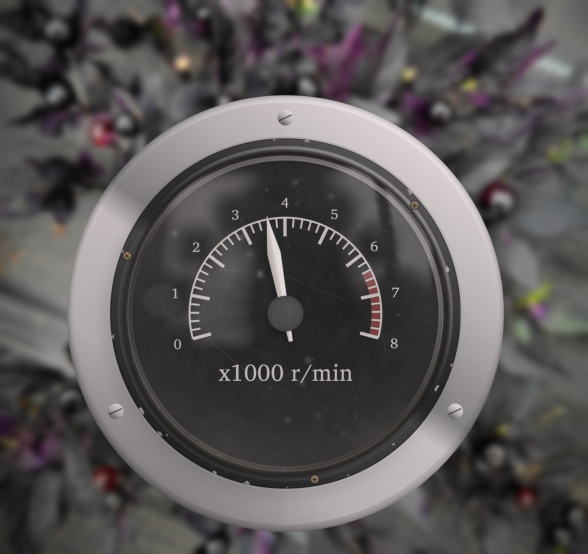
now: 3600
